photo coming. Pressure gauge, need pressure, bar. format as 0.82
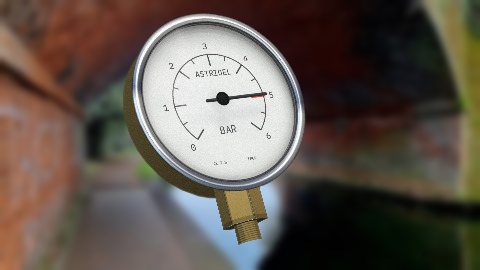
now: 5
